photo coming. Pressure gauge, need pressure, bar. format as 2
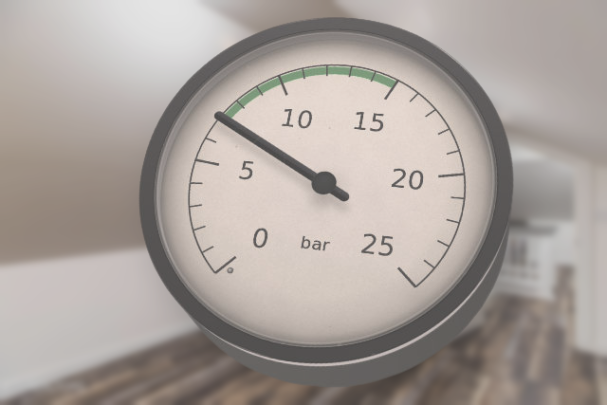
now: 7
